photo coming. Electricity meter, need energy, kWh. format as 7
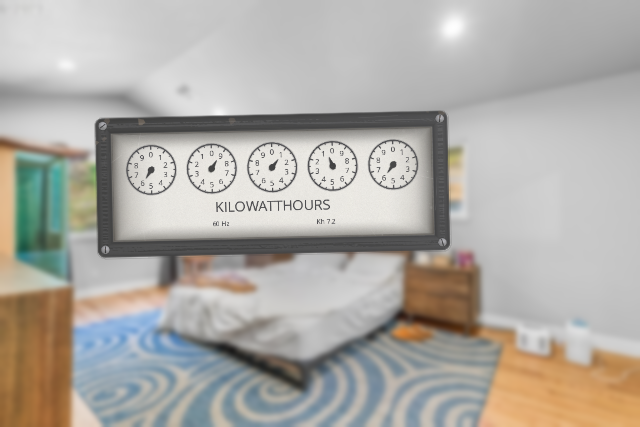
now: 59106
